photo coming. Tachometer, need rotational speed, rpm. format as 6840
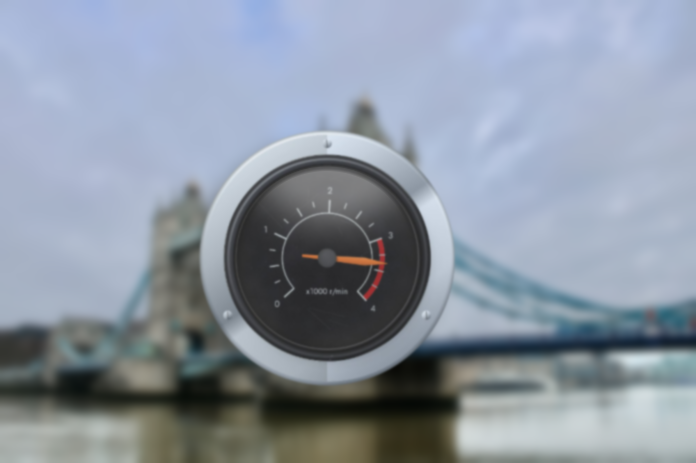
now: 3375
